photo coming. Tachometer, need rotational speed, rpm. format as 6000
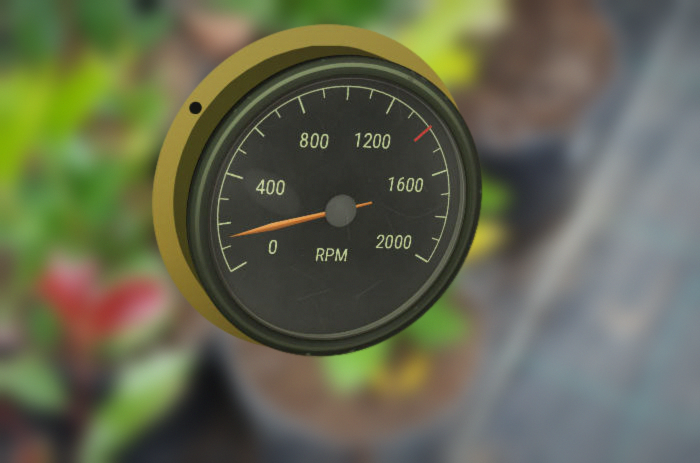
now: 150
